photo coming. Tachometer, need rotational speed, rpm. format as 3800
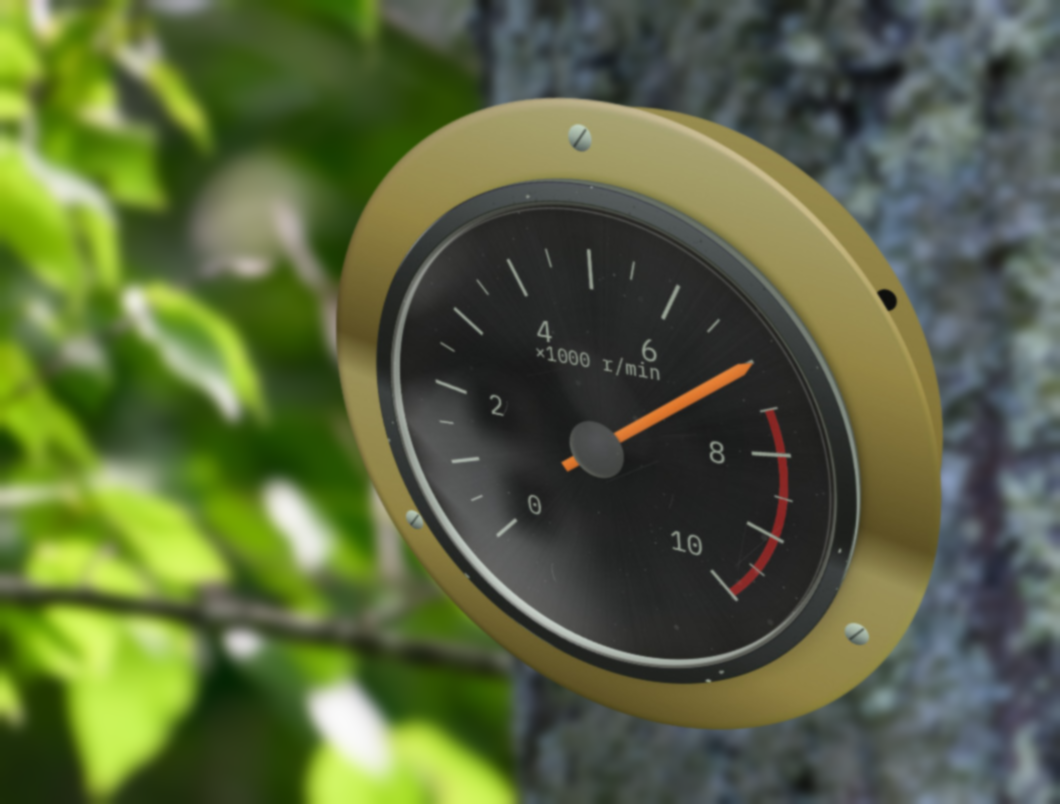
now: 7000
